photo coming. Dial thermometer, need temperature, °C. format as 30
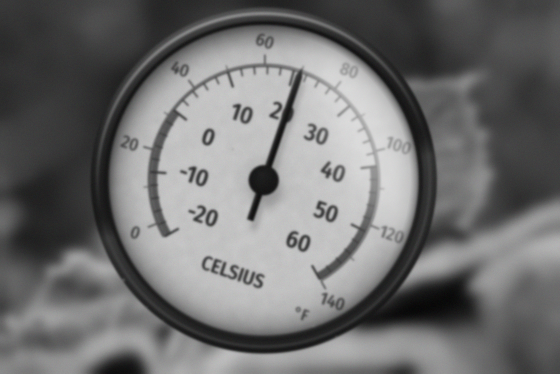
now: 21
